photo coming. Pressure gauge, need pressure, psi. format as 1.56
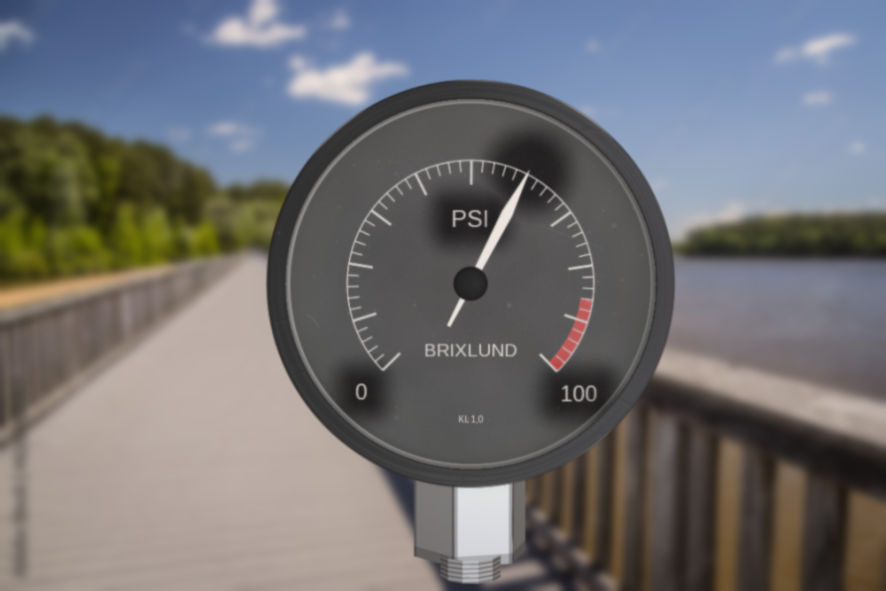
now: 60
